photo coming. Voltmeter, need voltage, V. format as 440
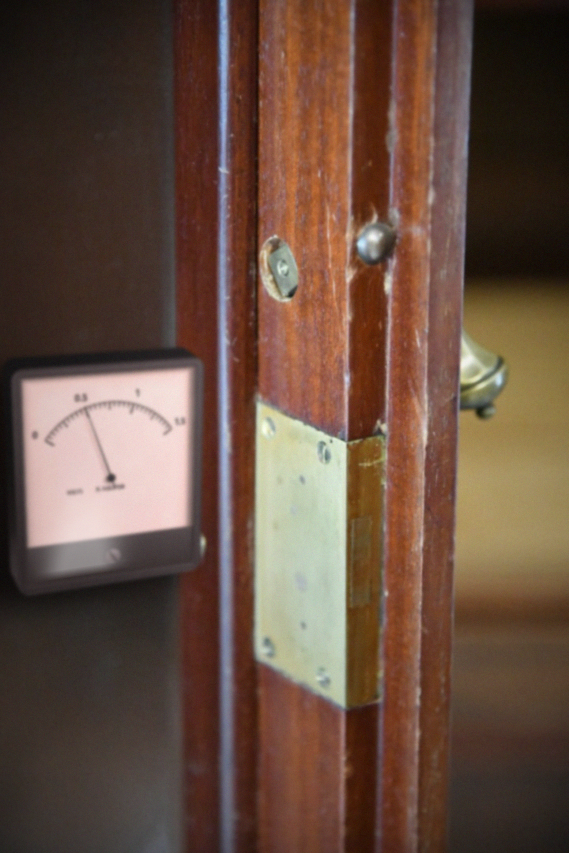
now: 0.5
